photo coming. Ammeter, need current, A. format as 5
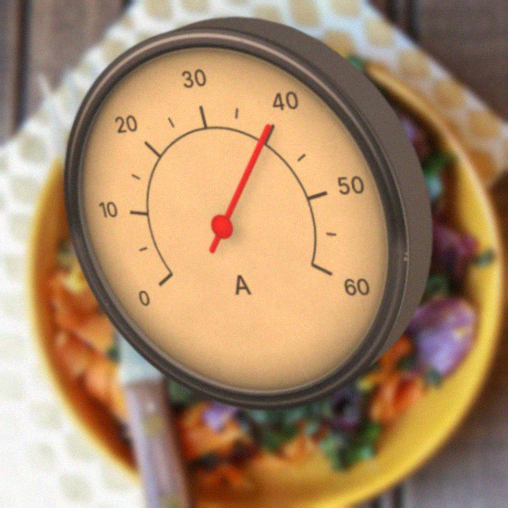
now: 40
